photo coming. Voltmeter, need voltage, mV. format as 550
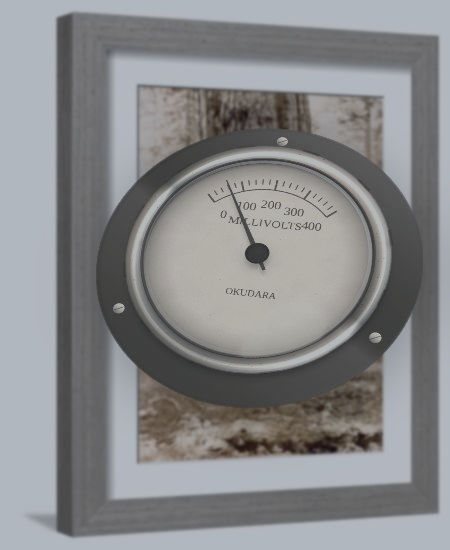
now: 60
